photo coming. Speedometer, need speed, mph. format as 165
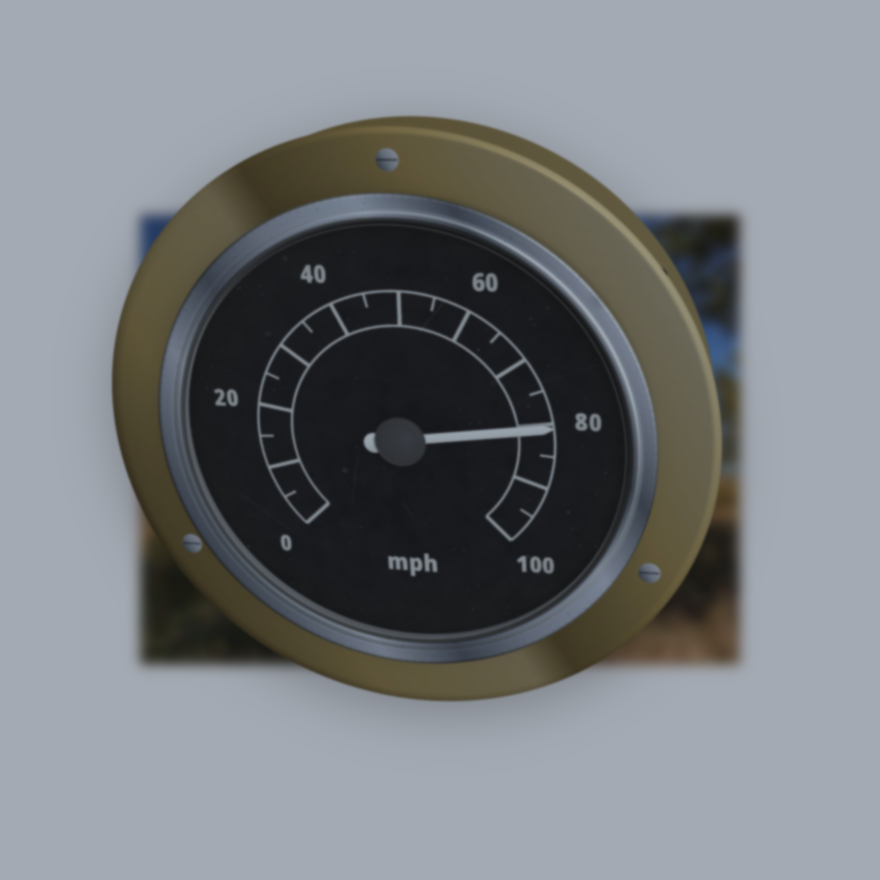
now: 80
